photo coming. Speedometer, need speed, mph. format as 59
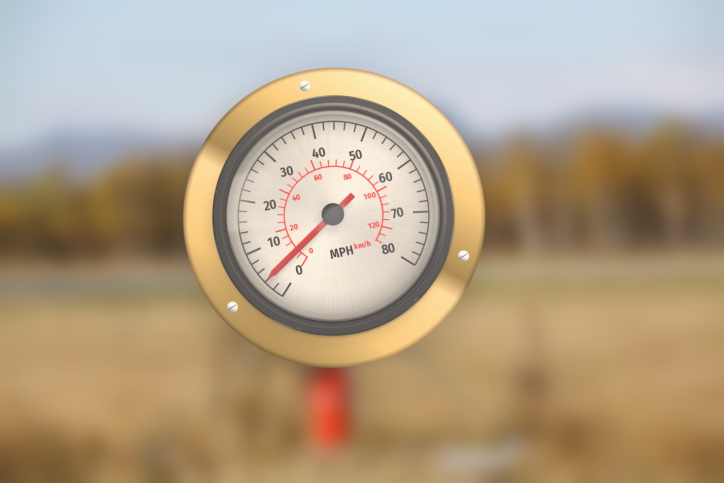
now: 4
